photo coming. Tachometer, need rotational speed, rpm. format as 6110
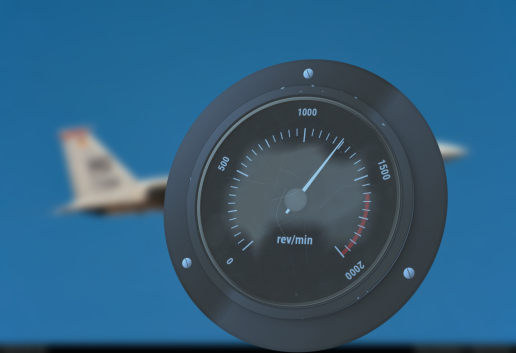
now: 1250
